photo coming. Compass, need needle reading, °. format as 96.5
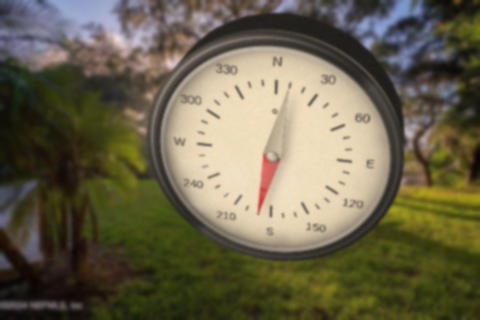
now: 190
